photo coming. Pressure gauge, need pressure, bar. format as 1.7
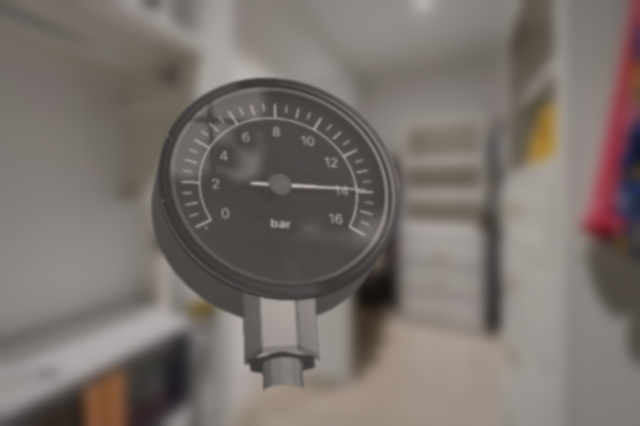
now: 14
